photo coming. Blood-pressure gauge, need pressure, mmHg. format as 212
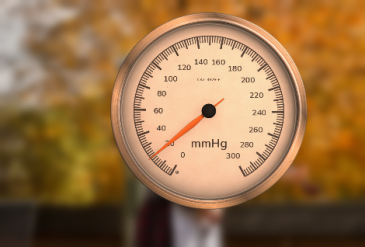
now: 20
